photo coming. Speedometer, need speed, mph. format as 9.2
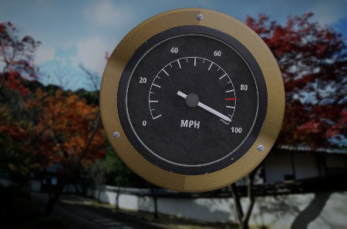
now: 97.5
